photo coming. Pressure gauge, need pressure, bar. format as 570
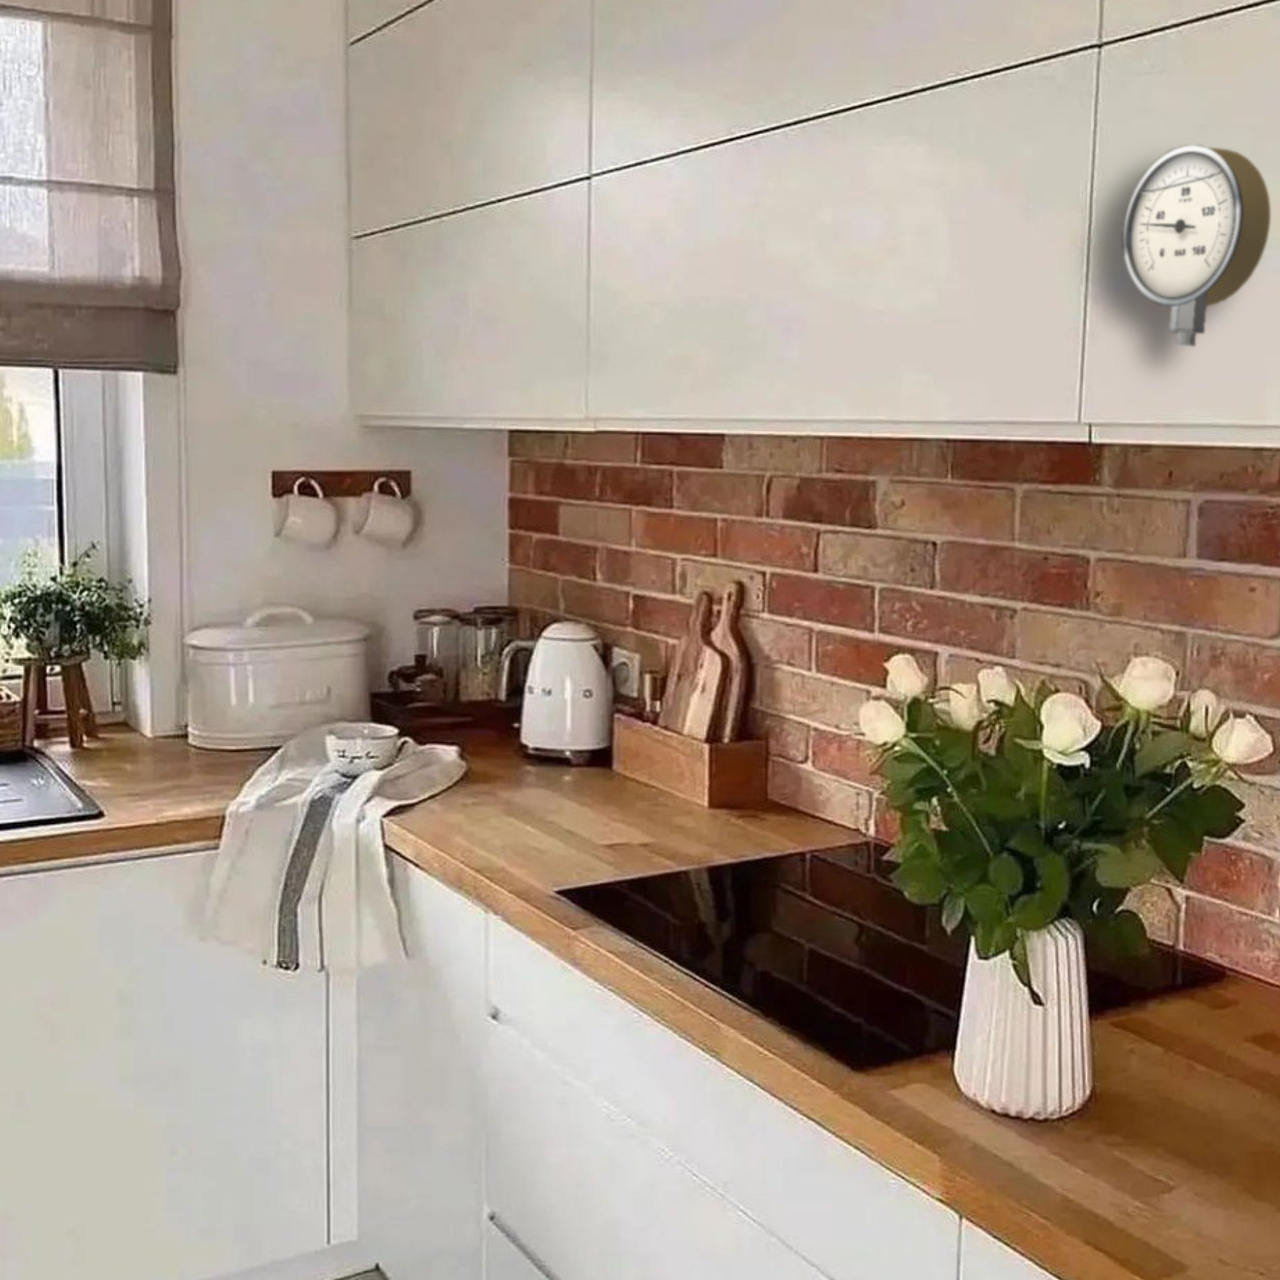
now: 30
